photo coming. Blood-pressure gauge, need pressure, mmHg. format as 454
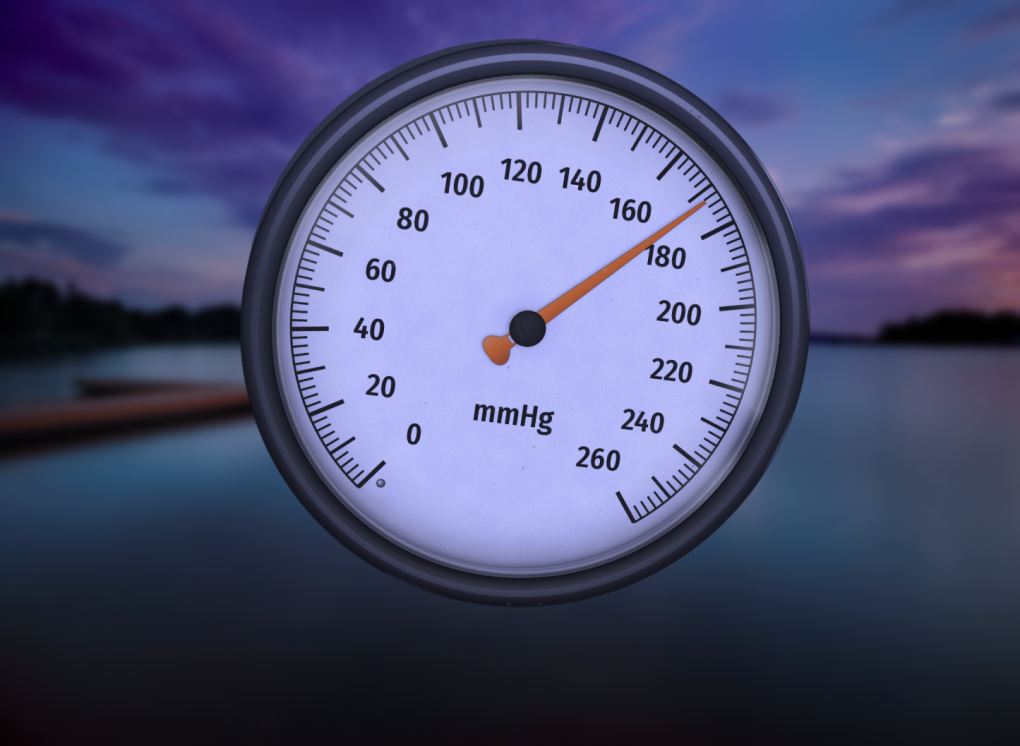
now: 172
